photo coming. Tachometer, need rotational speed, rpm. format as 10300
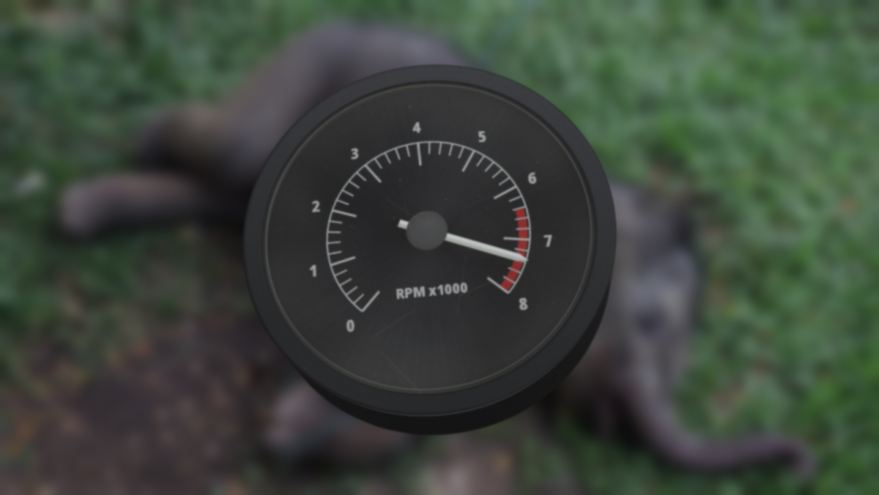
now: 7400
